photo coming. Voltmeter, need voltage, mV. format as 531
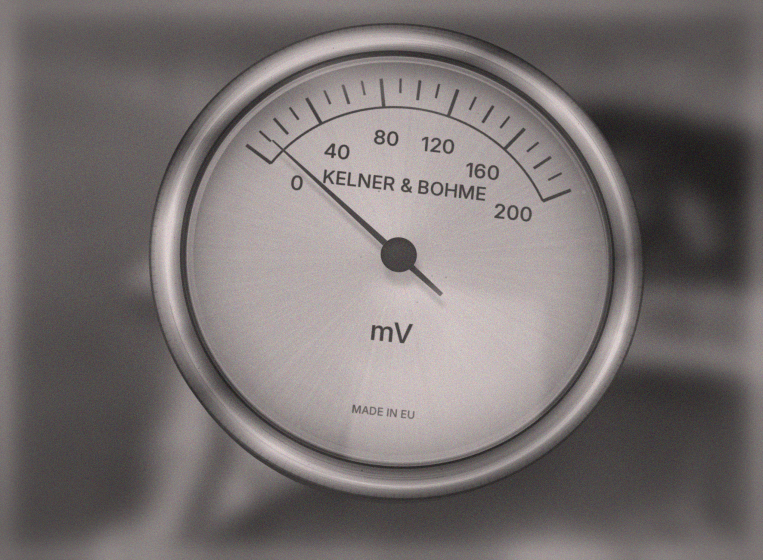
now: 10
